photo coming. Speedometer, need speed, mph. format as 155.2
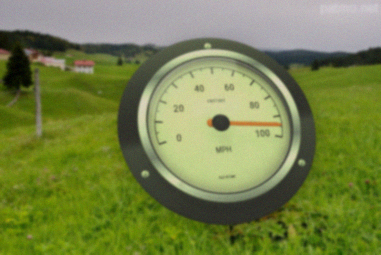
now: 95
